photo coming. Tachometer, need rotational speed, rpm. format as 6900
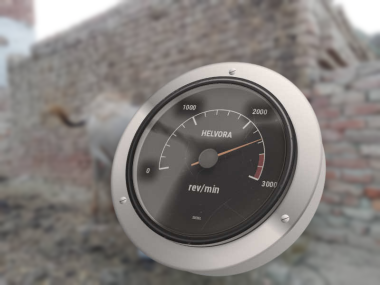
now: 2400
